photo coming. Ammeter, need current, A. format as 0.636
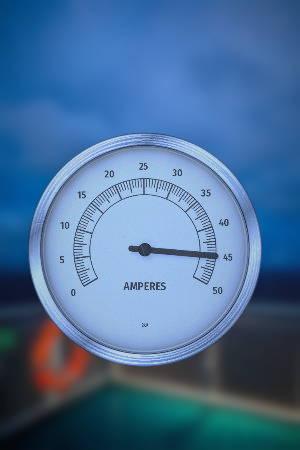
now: 45
